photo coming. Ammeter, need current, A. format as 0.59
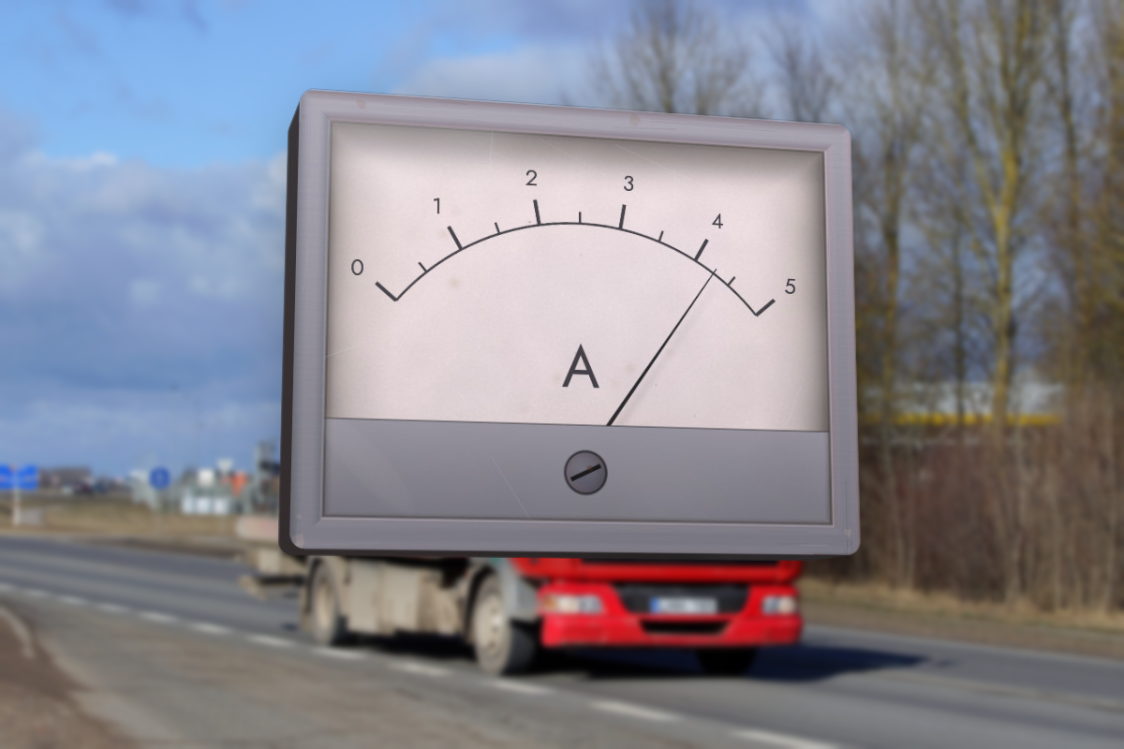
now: 4.25
